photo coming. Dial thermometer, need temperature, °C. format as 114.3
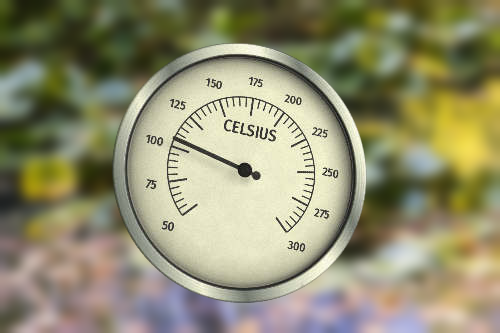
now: 105
